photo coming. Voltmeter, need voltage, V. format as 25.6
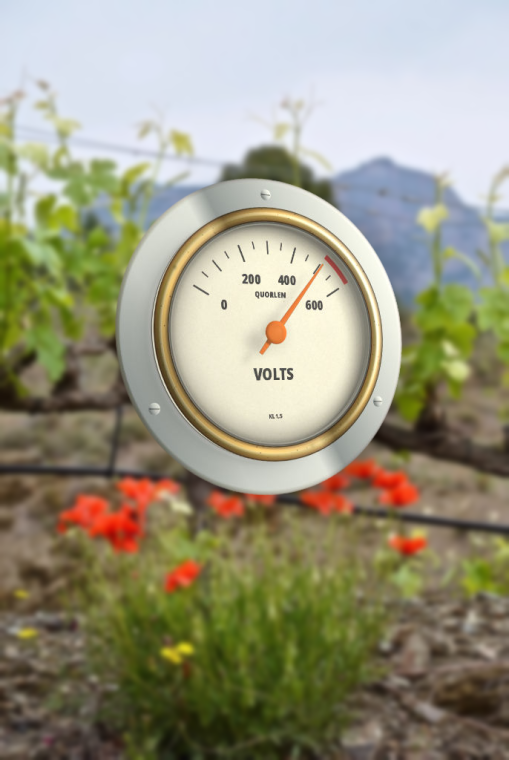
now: 500
